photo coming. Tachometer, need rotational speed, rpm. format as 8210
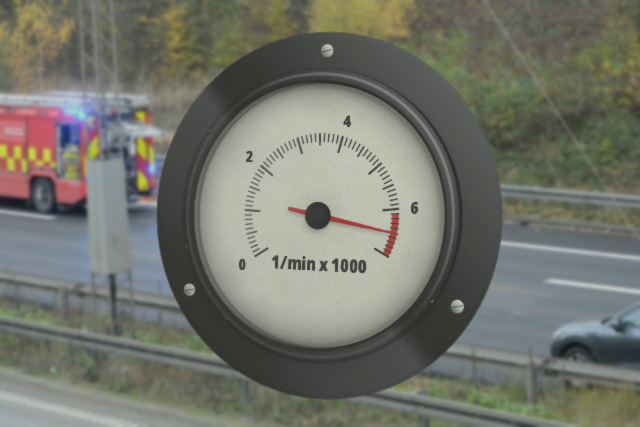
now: 6500
